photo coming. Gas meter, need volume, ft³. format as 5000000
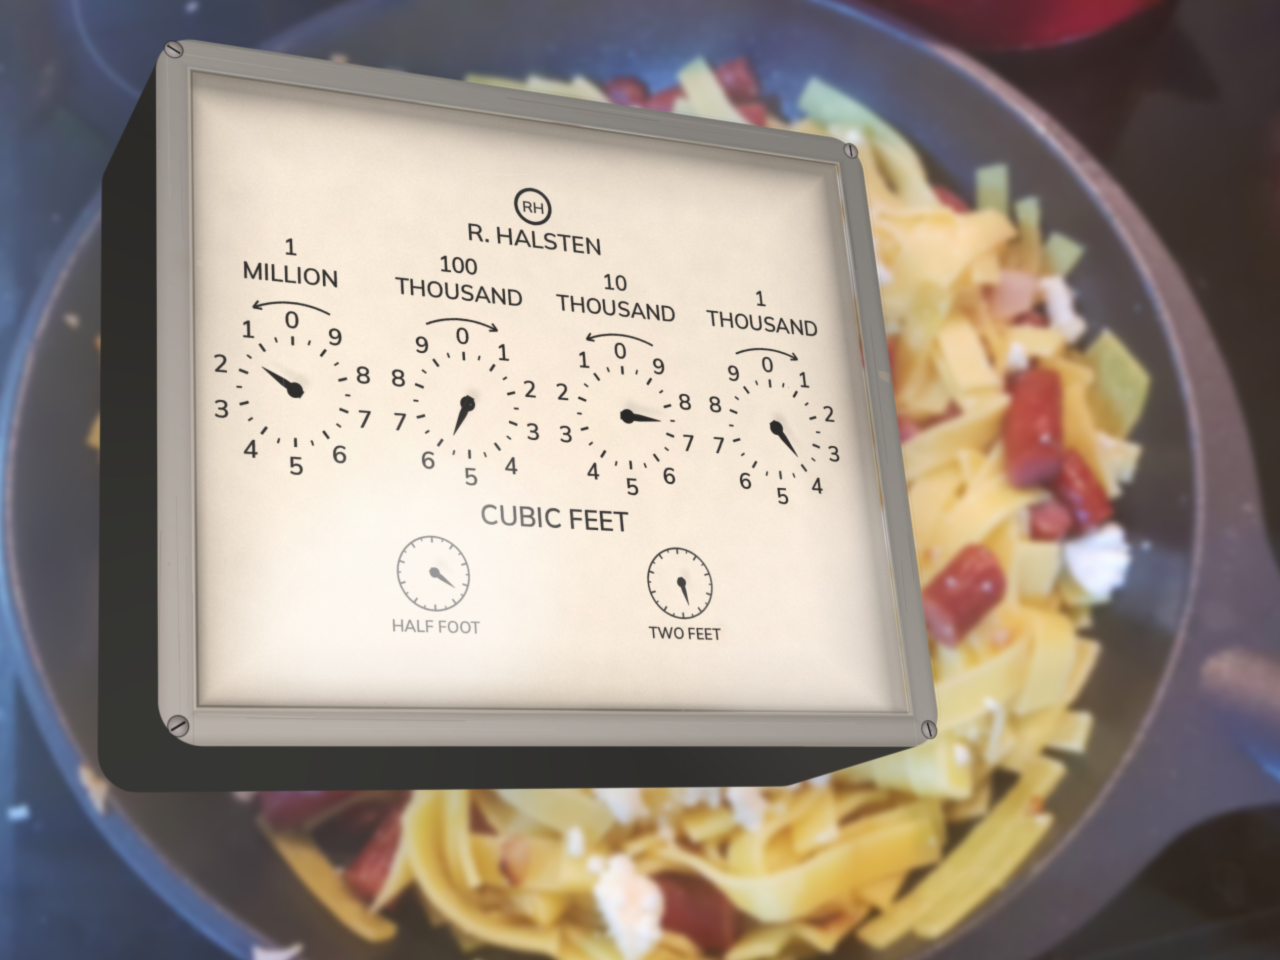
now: 157400
